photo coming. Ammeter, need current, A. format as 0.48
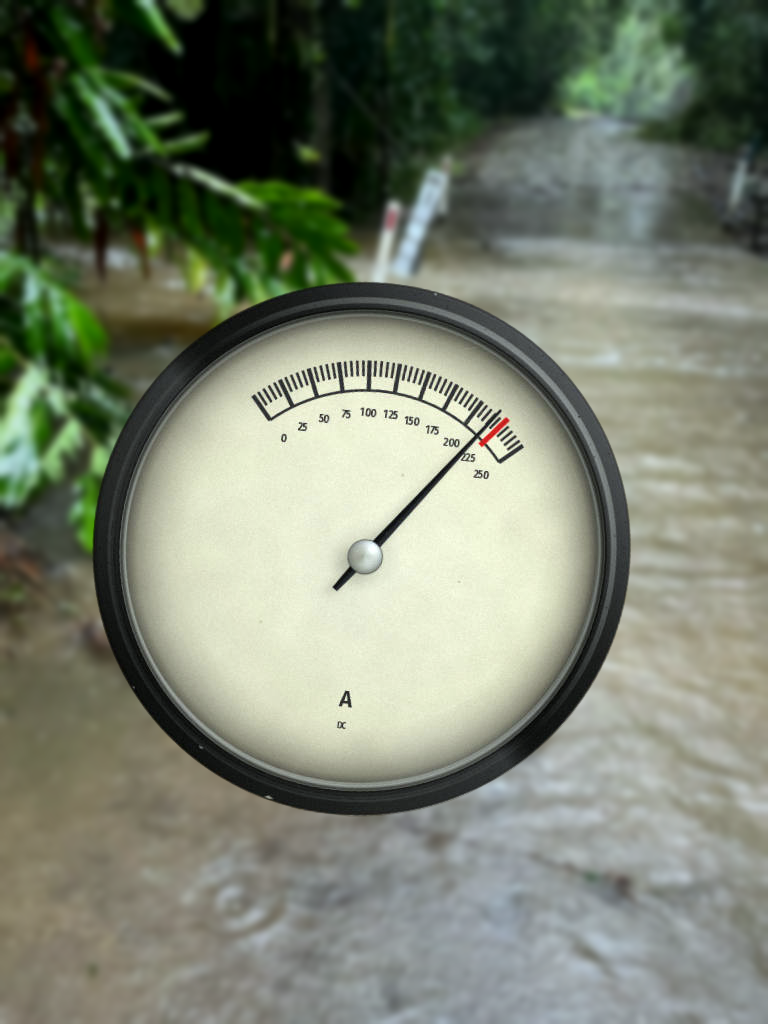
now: 215
